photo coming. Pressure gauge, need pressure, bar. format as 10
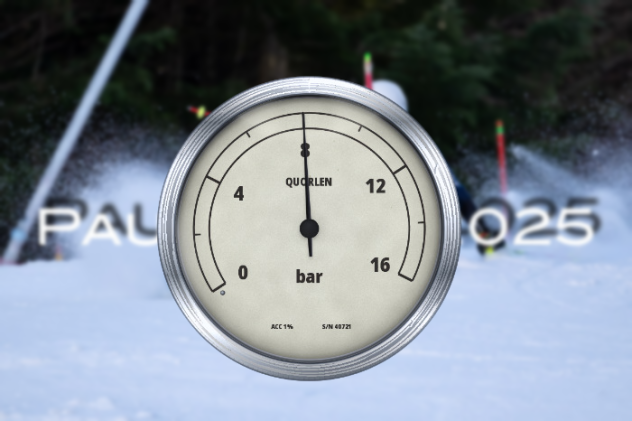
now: 8
